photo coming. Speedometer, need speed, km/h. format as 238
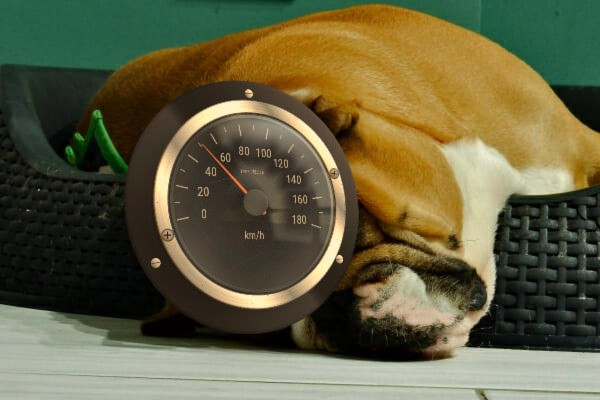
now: 50
